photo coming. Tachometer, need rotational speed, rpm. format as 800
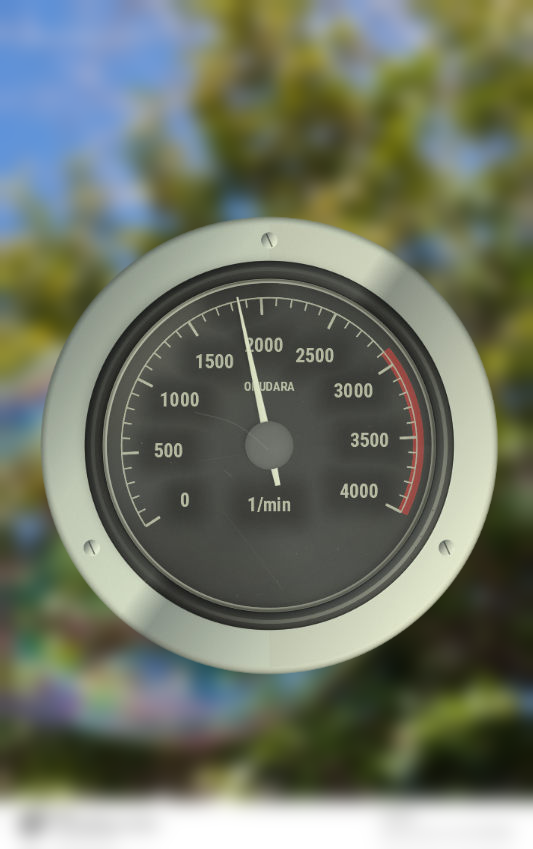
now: 1850
